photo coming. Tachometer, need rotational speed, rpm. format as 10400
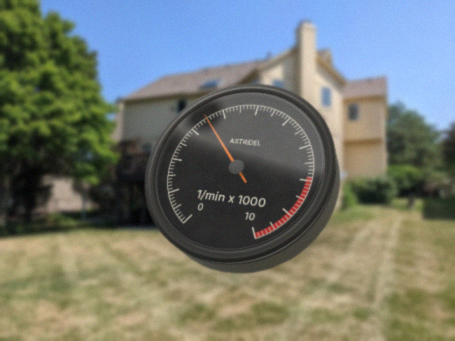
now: 3500
